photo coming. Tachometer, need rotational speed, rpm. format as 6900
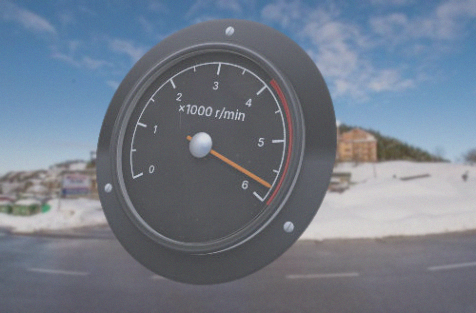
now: 5750
